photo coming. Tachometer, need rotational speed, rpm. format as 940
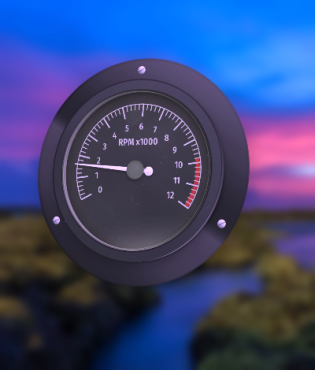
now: 1600
